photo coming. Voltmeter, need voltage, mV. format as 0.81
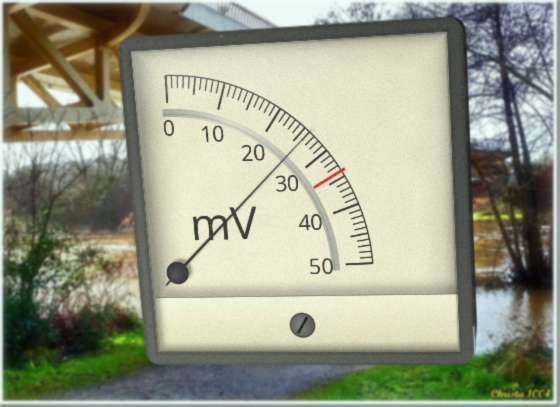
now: 26
